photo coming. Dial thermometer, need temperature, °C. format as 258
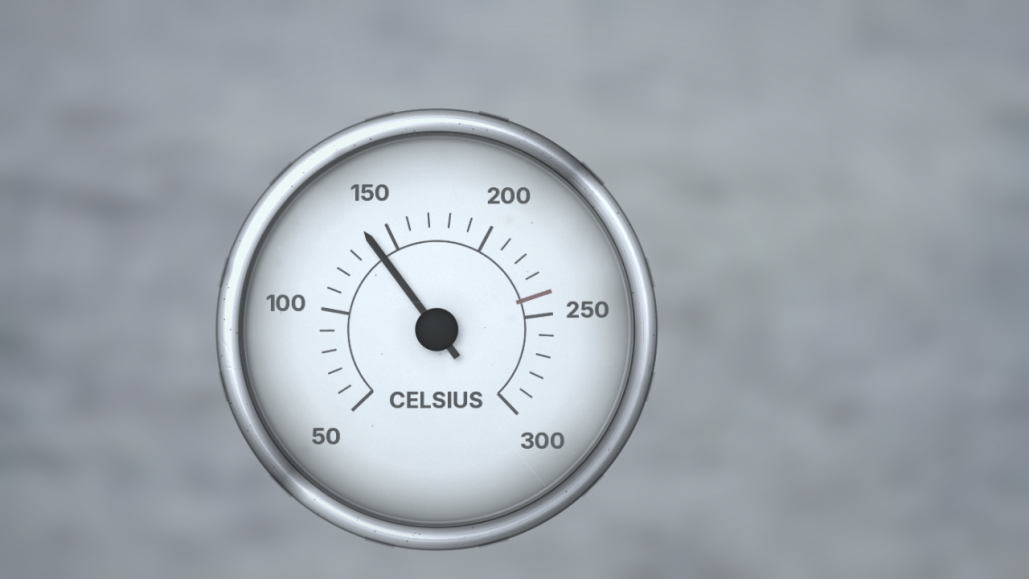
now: 140
